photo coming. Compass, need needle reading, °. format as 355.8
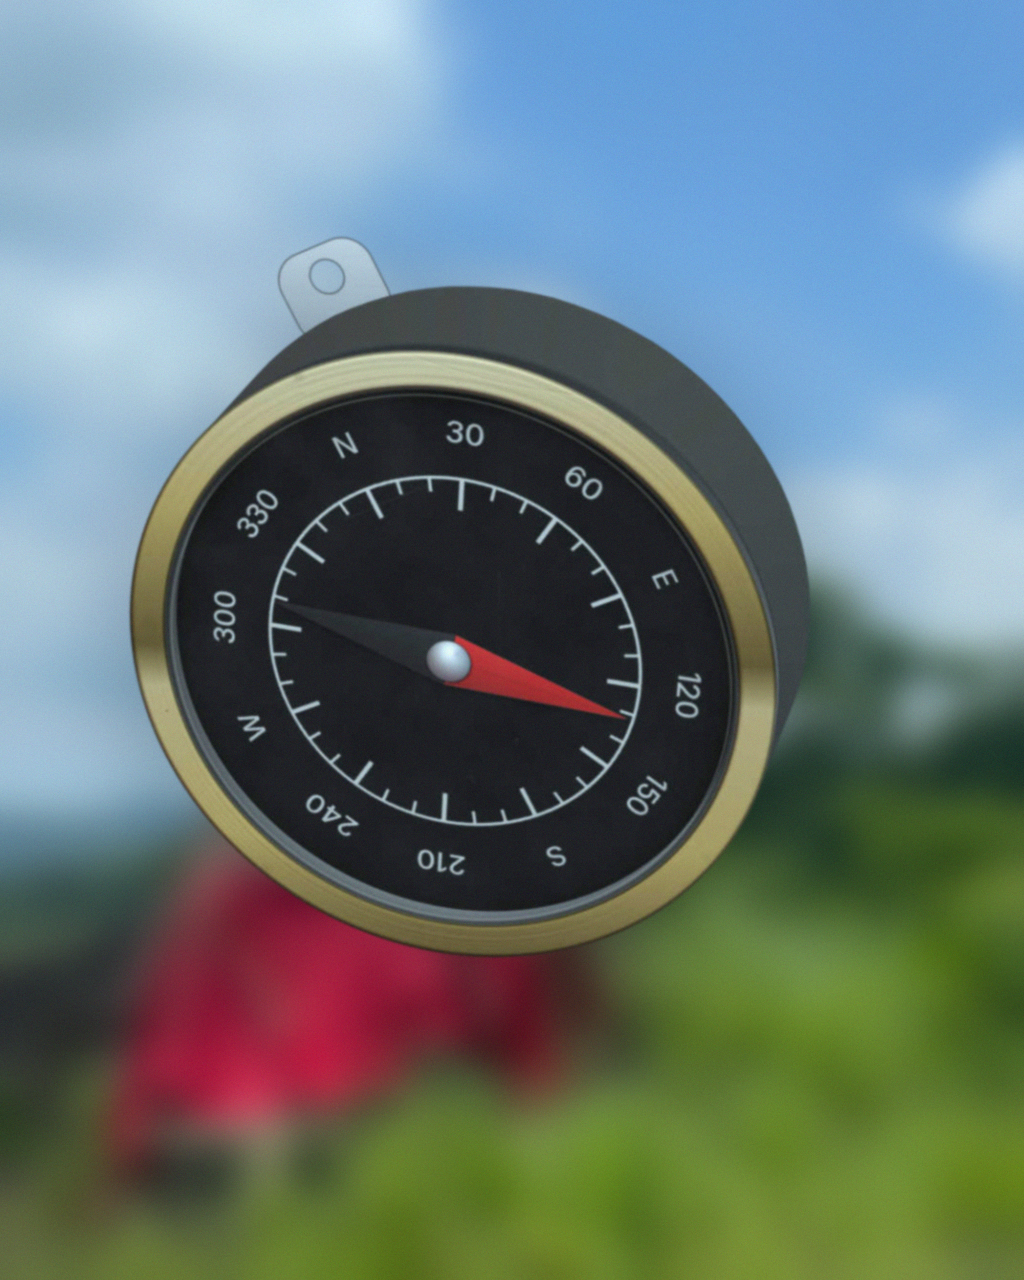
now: 130
